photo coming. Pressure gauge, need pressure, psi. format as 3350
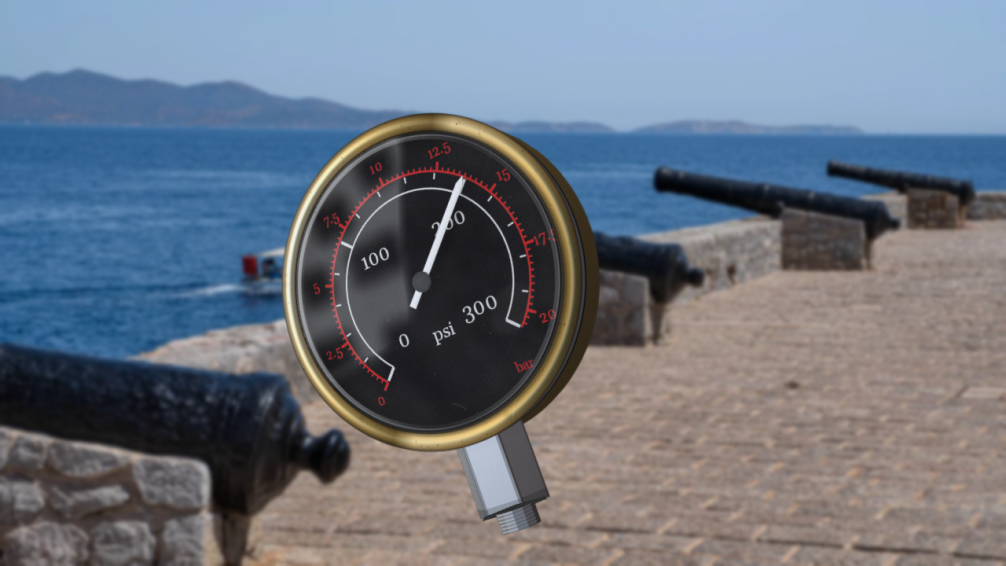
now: 200
